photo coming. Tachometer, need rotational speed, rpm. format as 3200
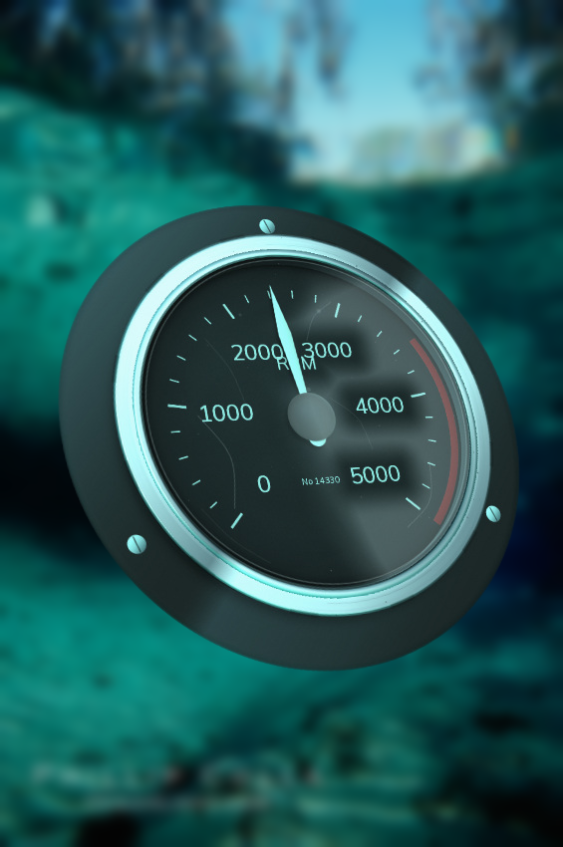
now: 2400
